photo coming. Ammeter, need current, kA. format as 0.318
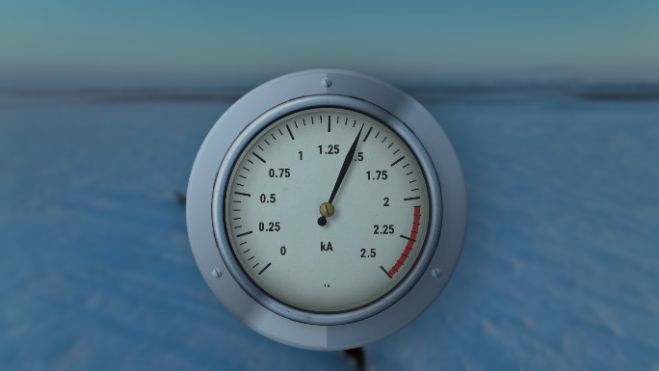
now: 1.45
